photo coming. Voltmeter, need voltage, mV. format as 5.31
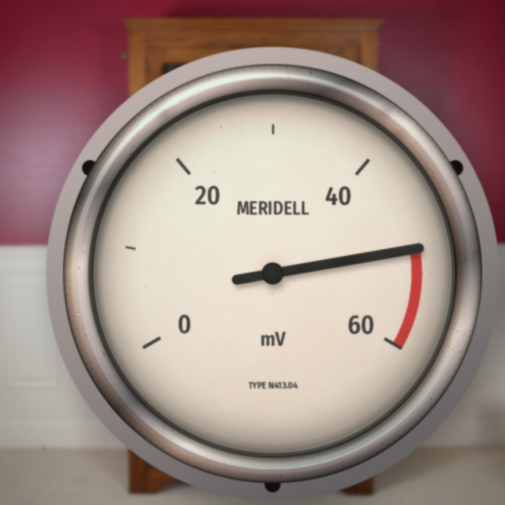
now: 50
